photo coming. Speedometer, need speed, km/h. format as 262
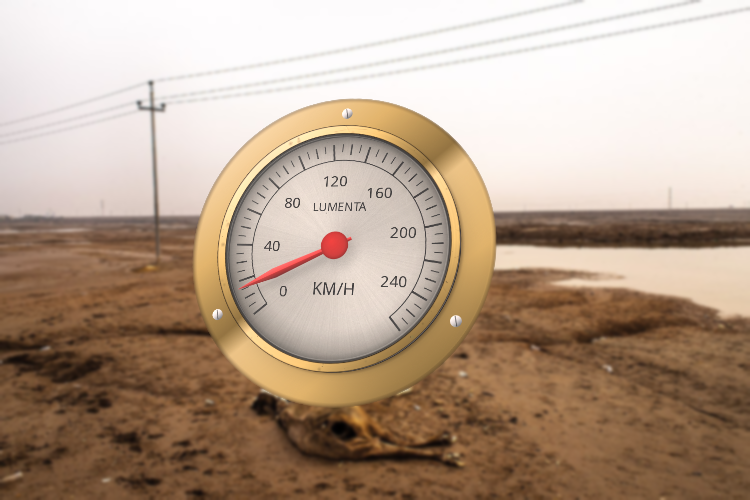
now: 15
